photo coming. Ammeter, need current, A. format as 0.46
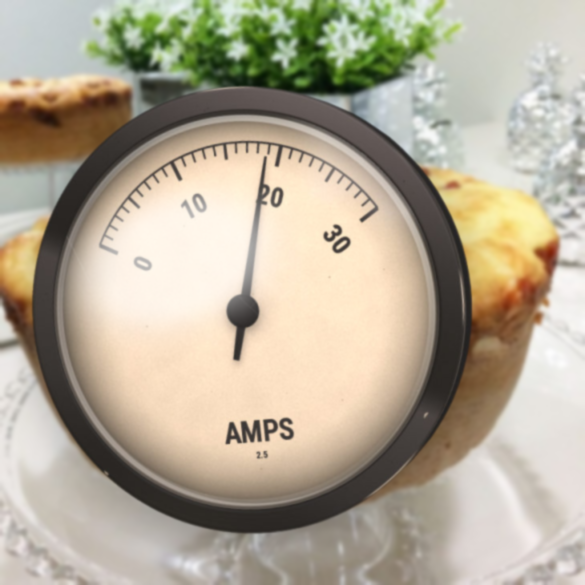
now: 19
